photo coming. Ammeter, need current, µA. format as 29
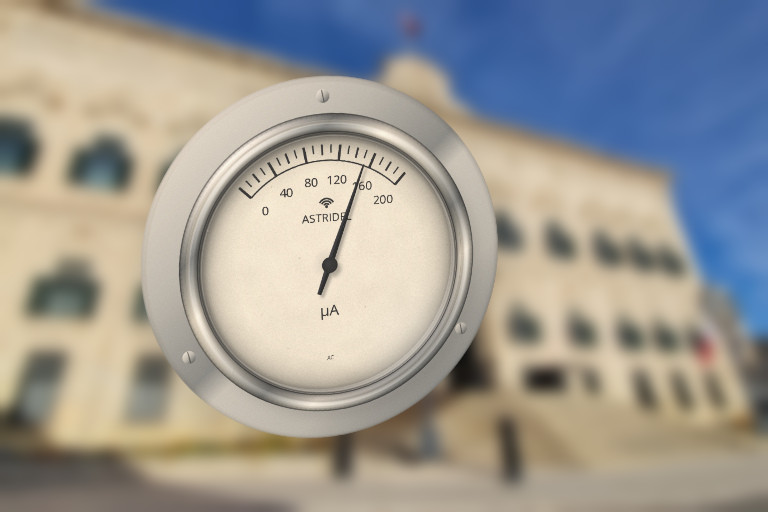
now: 150
